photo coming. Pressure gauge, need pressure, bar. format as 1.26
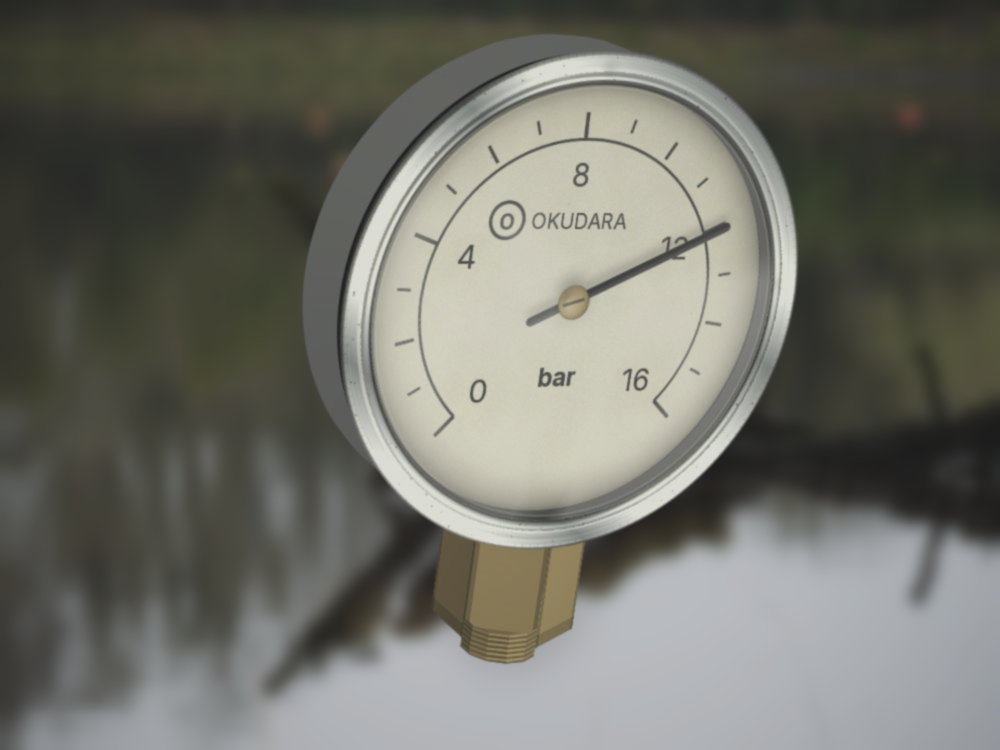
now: 12
